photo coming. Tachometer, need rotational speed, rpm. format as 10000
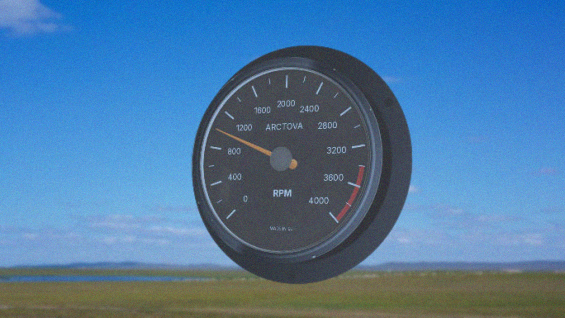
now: 1000
